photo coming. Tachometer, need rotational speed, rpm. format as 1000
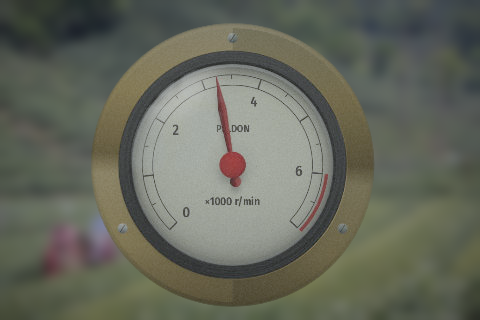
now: 3250
